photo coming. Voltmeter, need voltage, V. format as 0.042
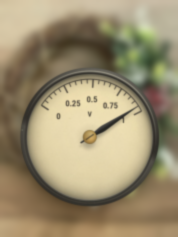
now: 0.95
